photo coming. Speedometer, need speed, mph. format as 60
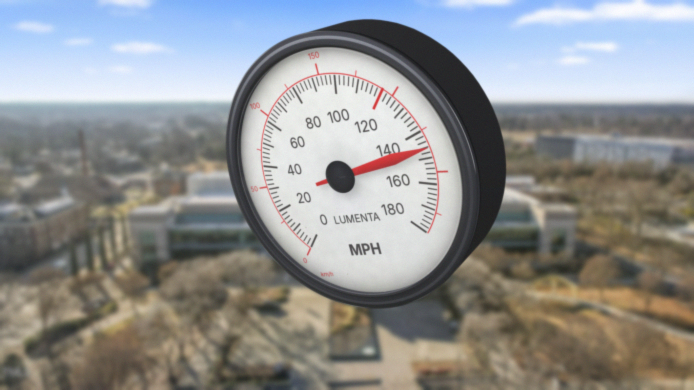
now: 146
